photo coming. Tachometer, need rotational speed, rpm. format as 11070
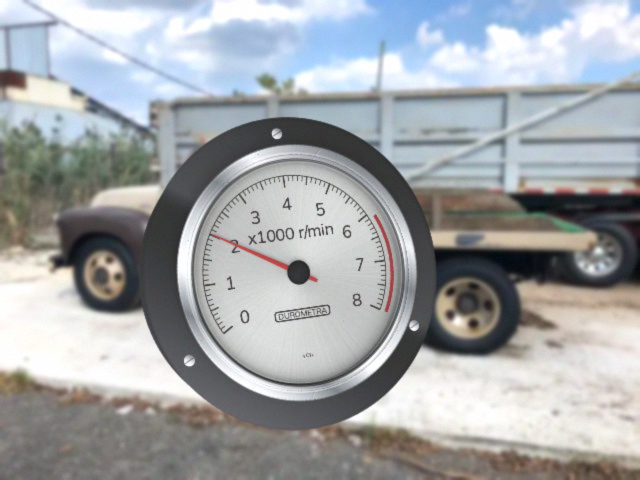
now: 2000
